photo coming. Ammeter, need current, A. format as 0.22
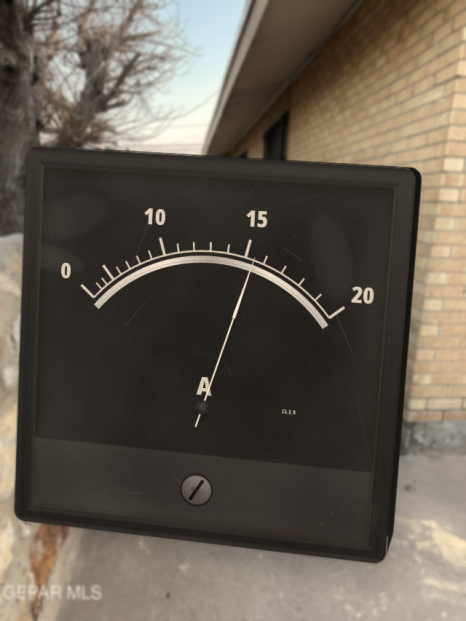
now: 15.5
